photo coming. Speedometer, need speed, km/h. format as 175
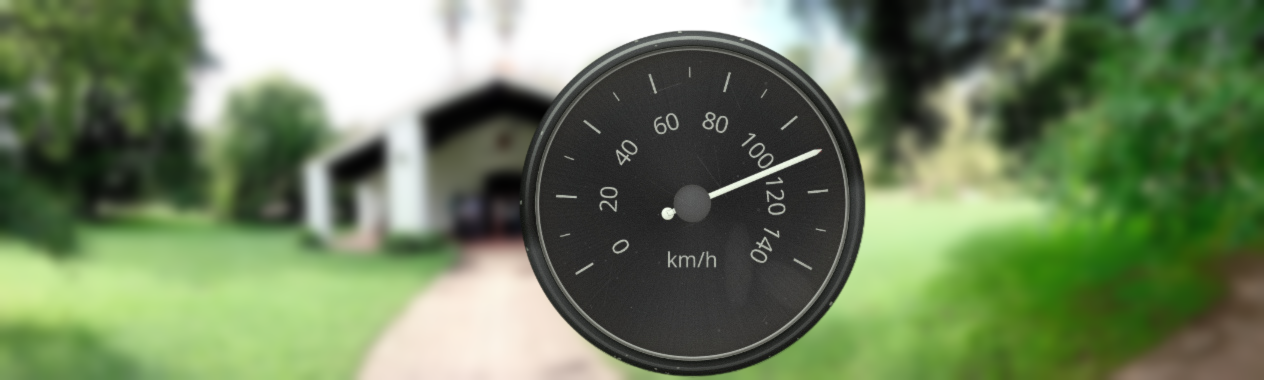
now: 110
